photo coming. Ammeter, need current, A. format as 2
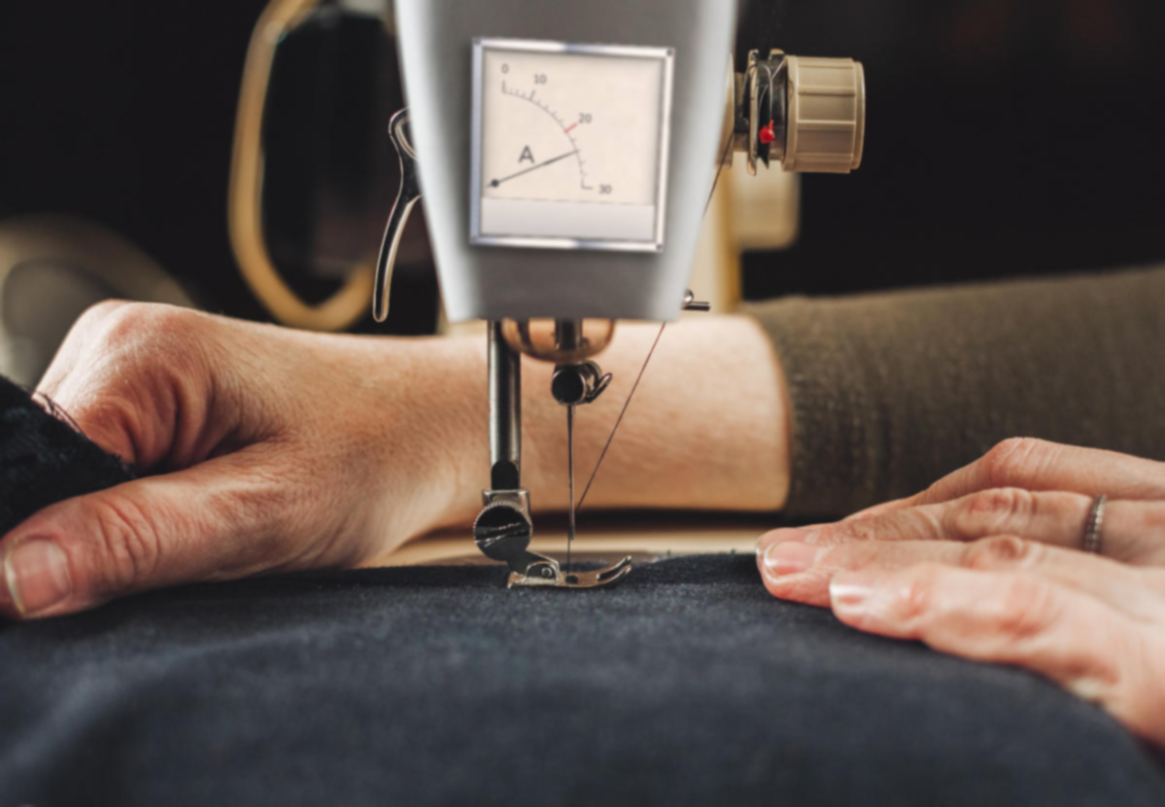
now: 24
